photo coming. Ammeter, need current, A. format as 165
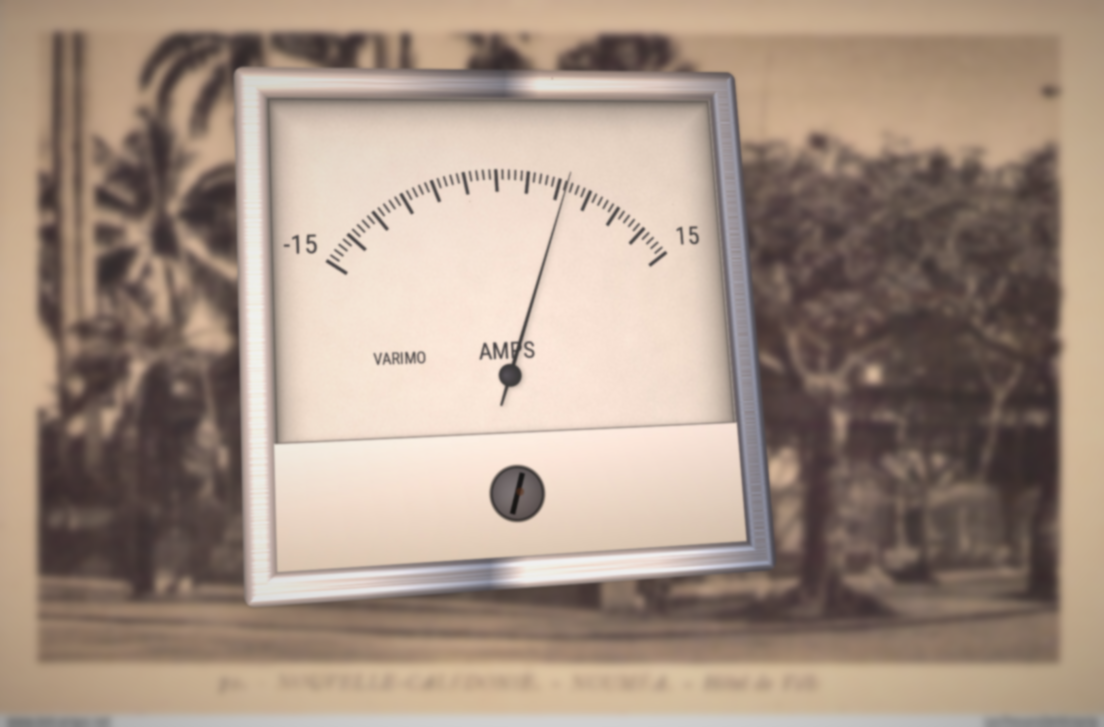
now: 5.5
